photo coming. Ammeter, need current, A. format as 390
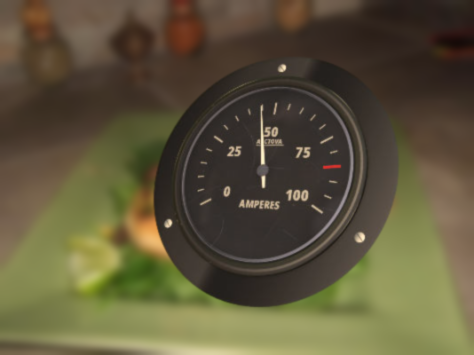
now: 45
